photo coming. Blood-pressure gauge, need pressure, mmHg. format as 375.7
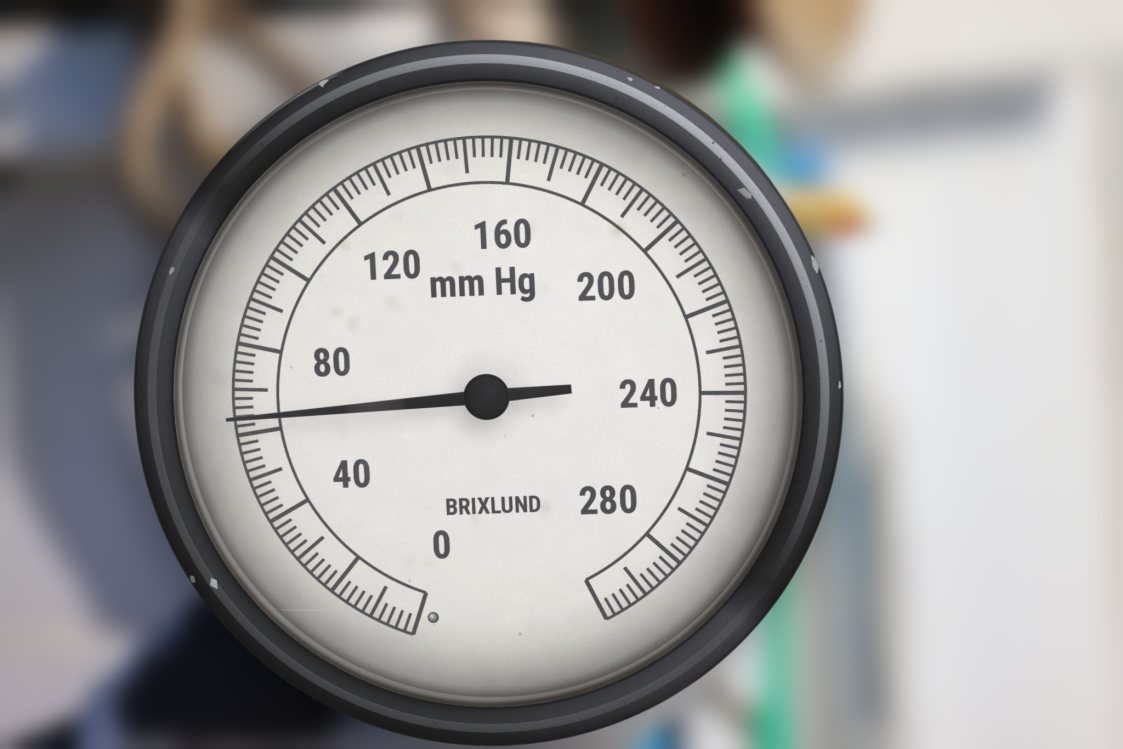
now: 64
